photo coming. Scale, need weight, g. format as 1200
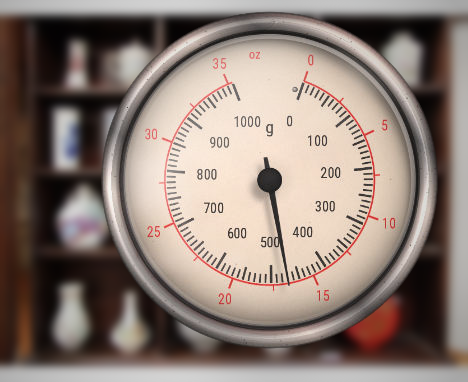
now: 470
